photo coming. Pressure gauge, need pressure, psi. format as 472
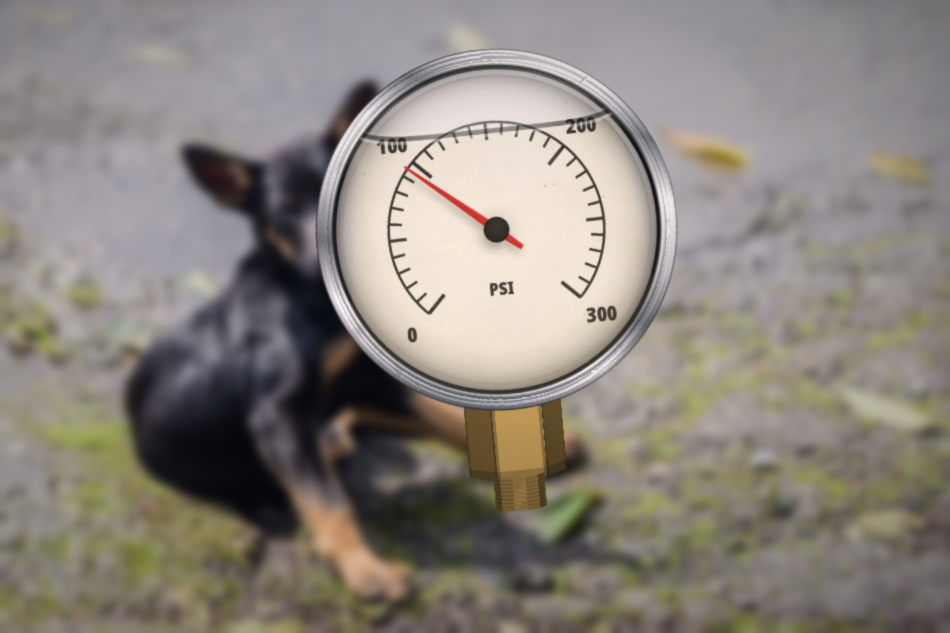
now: 95
